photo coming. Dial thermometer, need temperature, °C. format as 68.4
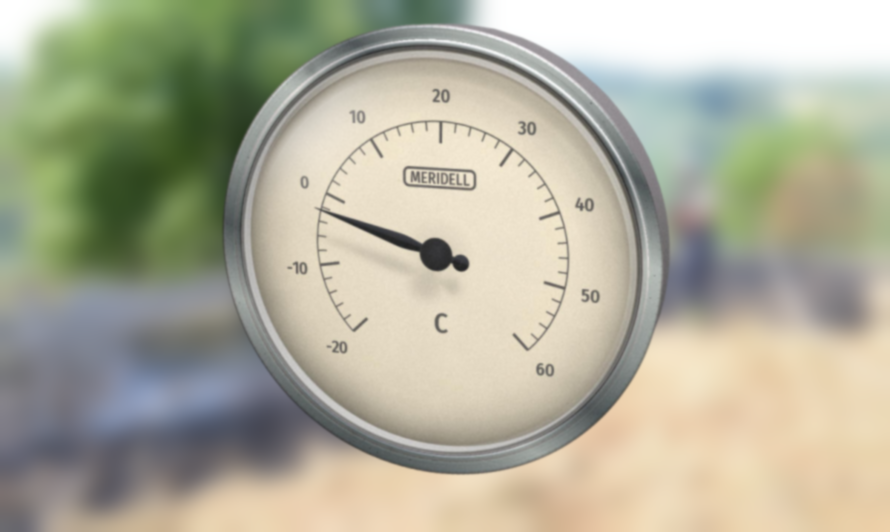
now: -2
